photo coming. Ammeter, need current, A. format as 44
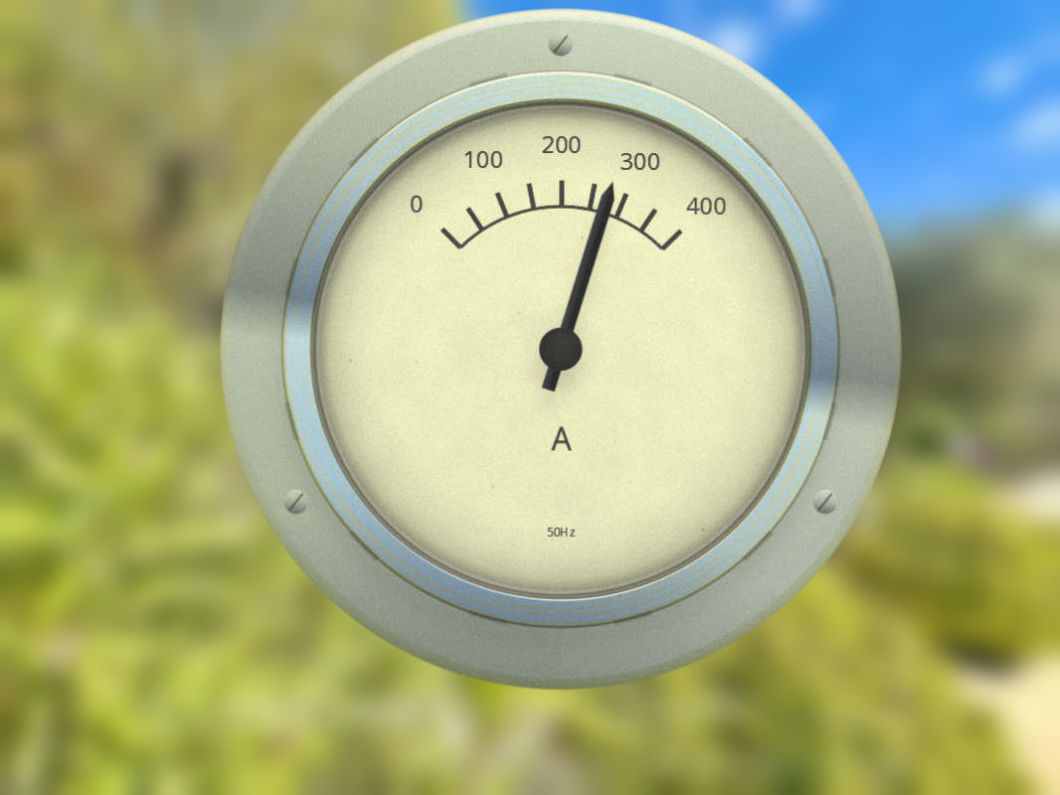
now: 275
